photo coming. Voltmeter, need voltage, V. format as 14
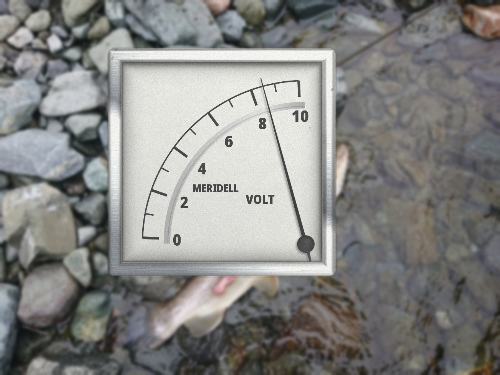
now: 8.5
